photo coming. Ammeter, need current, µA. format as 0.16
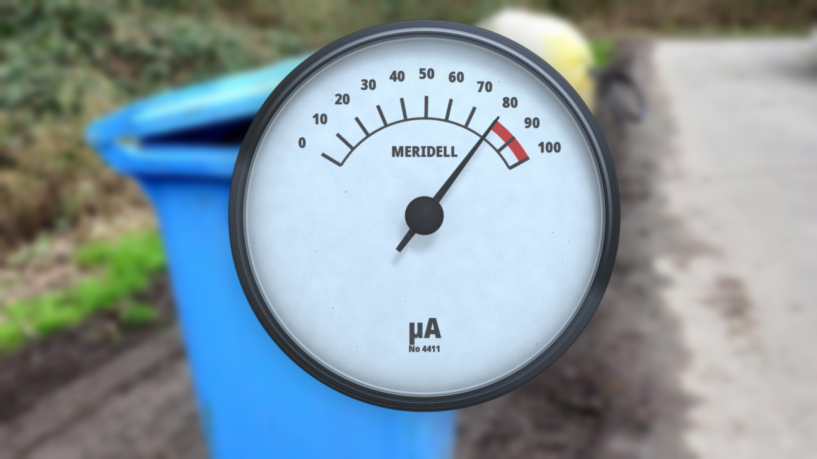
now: 80
